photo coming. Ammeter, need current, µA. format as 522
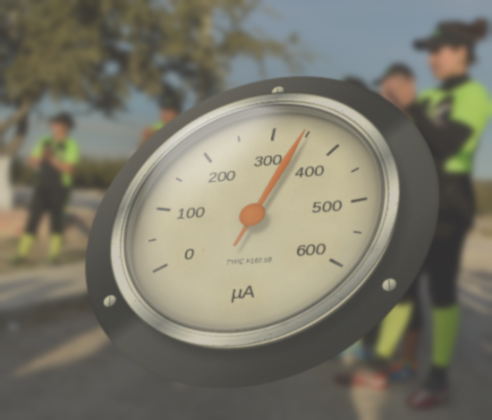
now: 350
